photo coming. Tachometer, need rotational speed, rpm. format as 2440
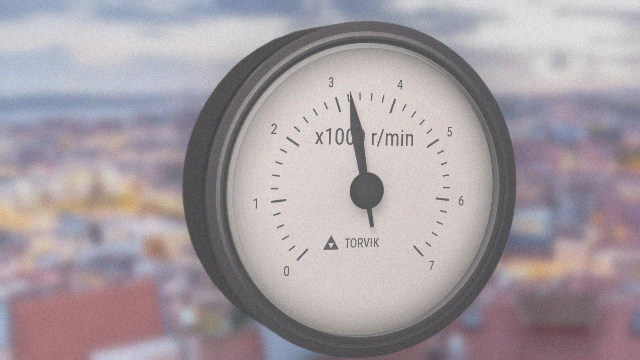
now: 3200
